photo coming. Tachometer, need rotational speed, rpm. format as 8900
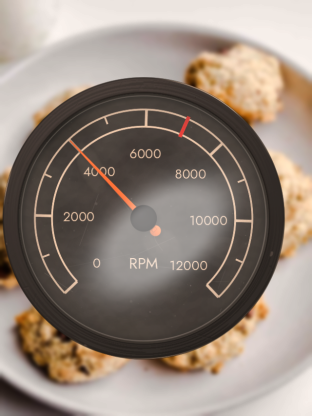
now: 4000
